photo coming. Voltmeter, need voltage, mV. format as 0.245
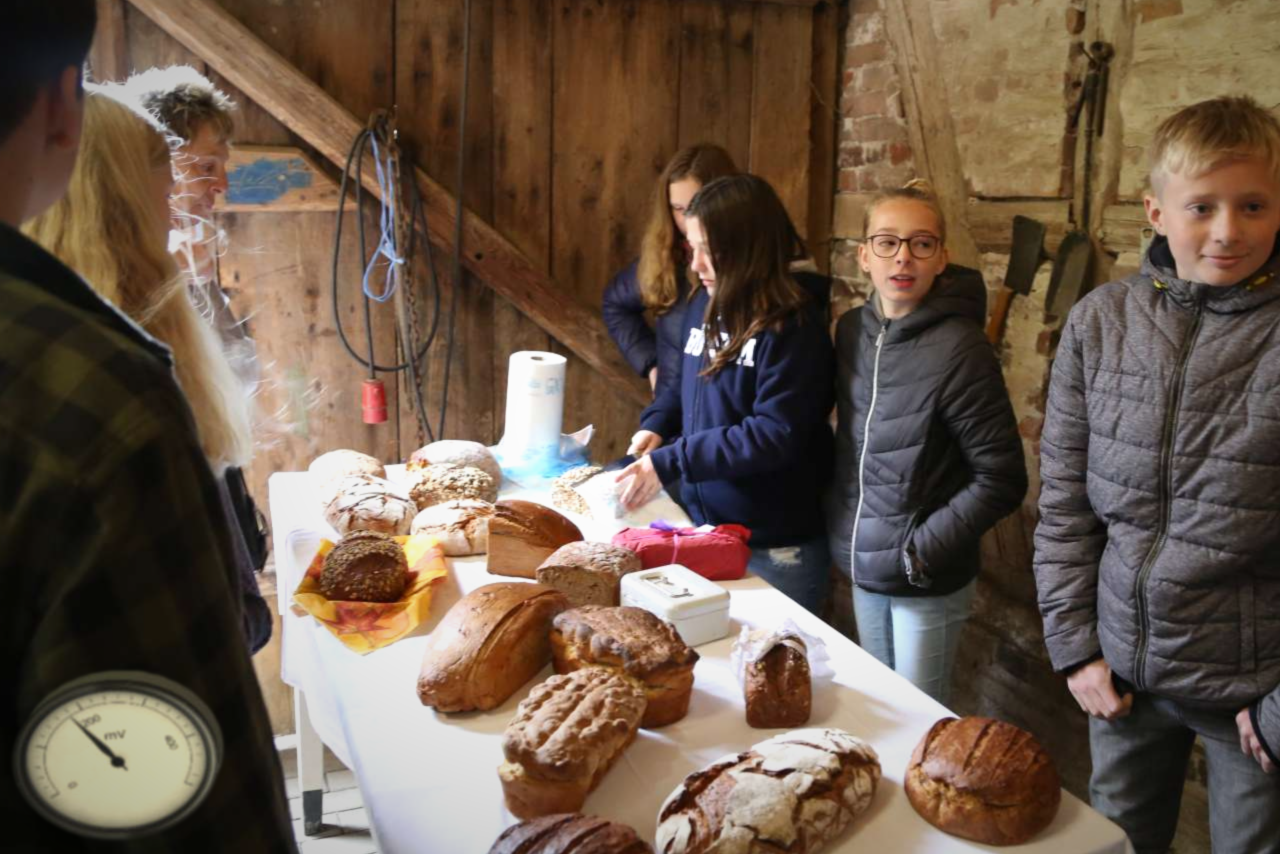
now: 180
